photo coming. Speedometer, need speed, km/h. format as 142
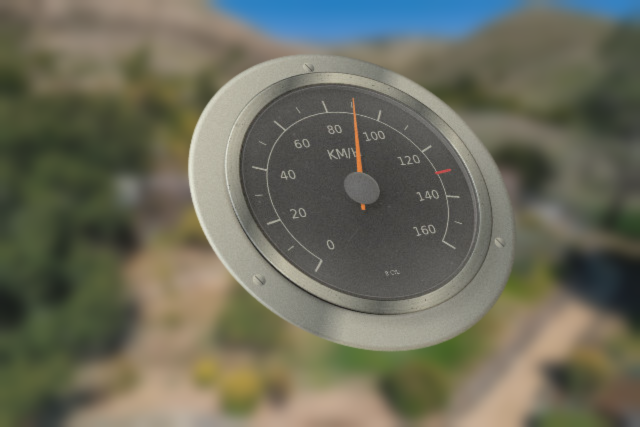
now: 90
